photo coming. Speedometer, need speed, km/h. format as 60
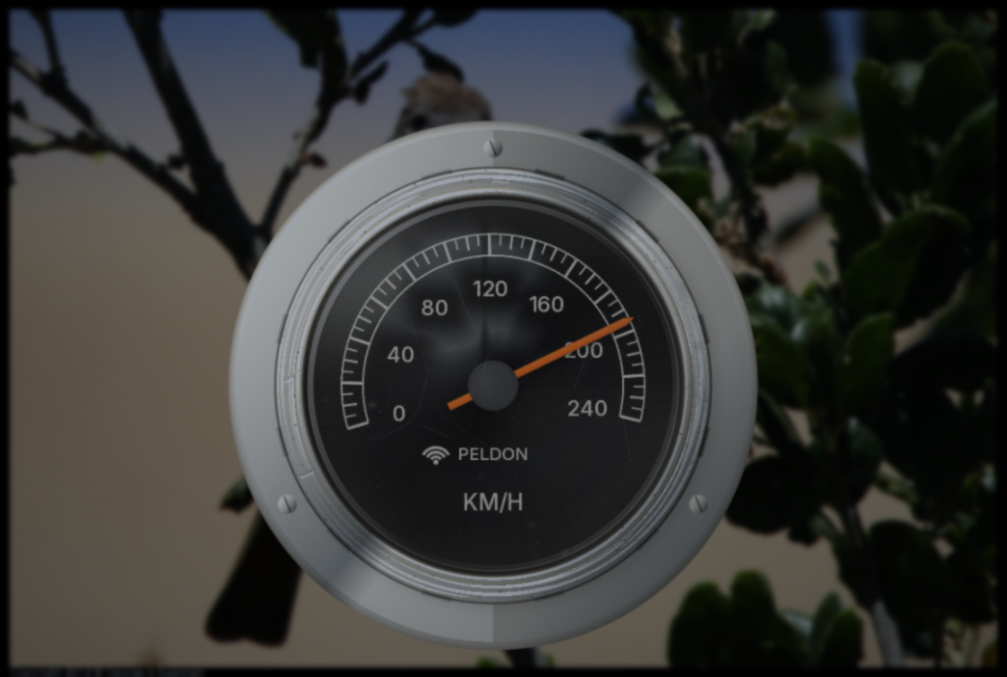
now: 195
